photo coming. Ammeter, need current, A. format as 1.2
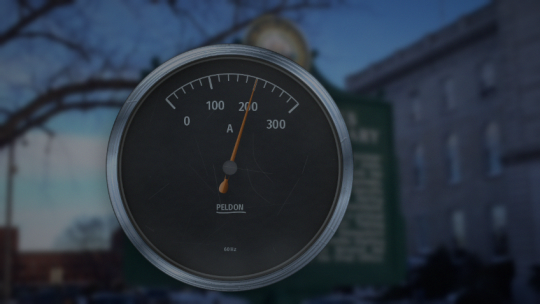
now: 200
